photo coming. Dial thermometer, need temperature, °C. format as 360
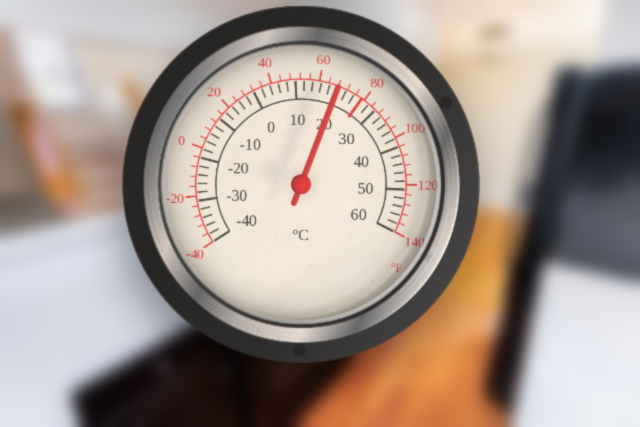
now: 20
